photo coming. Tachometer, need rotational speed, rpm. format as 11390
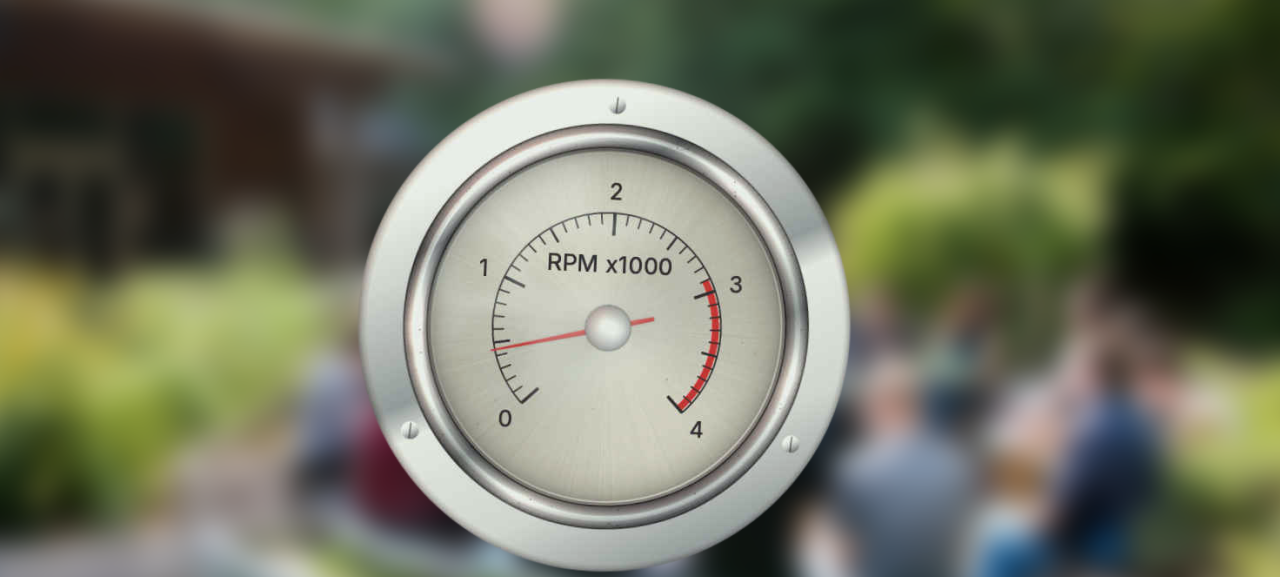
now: 450
